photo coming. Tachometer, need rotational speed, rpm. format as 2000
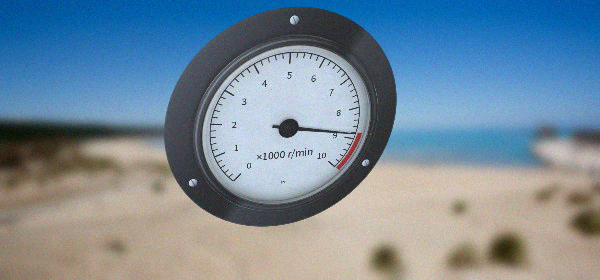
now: 8800
